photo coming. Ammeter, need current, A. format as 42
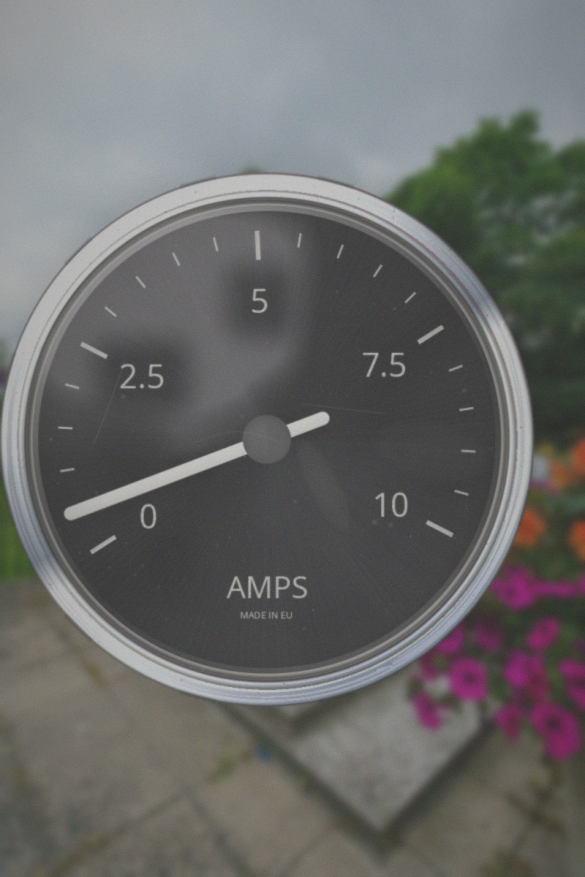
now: 0.5
